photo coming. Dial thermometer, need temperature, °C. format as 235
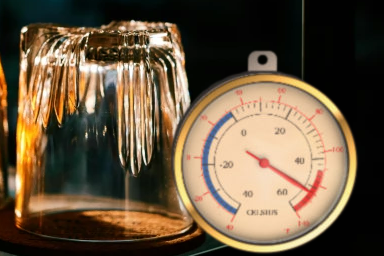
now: 52
